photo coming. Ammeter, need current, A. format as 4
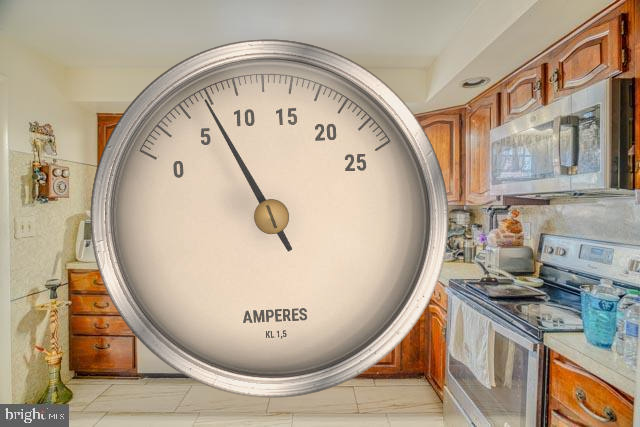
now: 7
